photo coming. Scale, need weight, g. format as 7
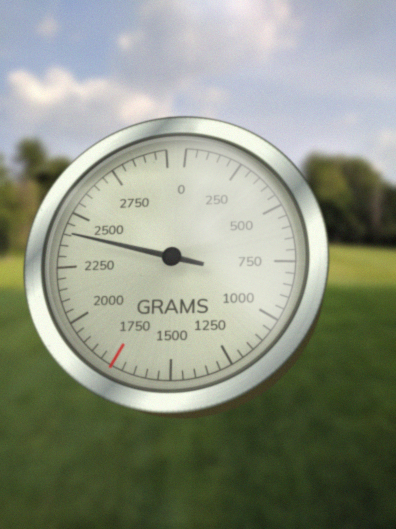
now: 2400
